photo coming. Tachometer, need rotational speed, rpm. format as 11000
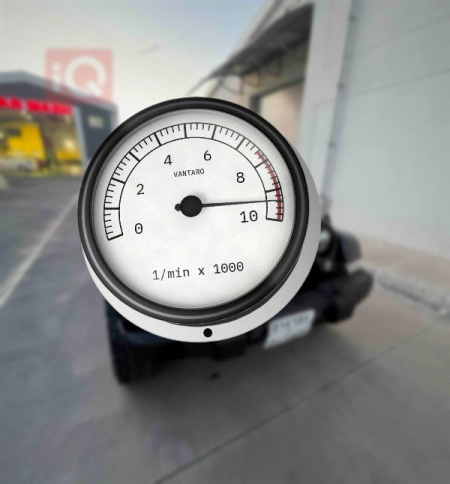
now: 9400
